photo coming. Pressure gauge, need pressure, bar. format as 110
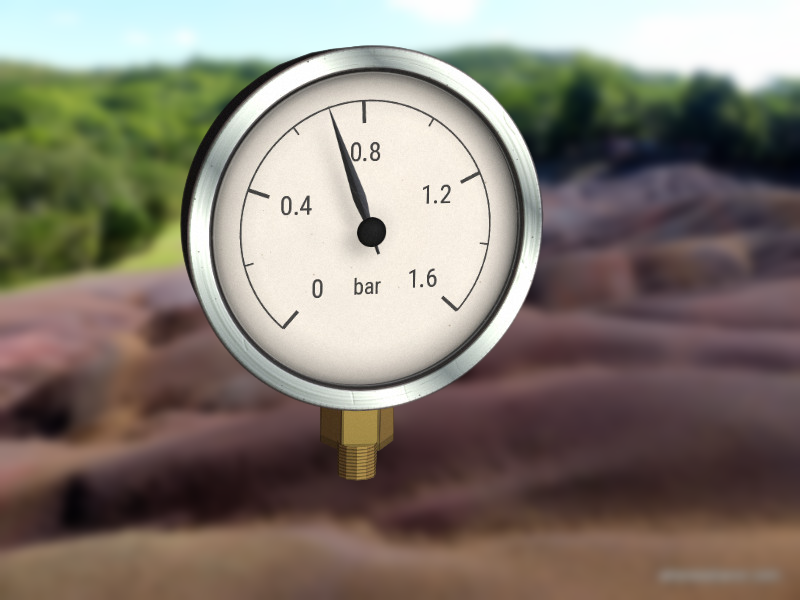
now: 0.7
